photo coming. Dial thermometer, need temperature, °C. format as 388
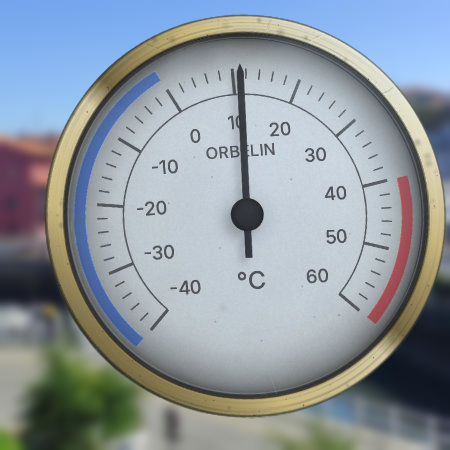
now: 11
